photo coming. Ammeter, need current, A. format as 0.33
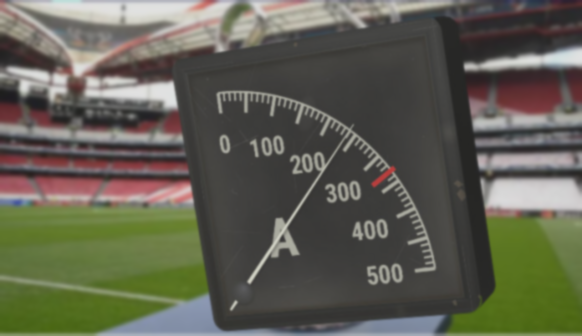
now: 240
